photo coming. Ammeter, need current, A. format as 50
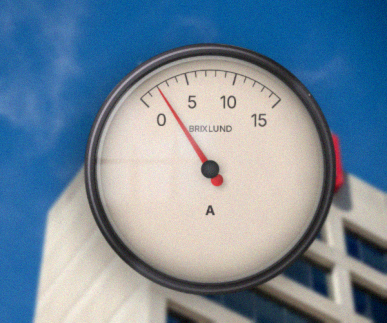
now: 2
